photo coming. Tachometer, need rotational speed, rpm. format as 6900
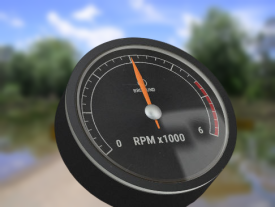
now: 3000
